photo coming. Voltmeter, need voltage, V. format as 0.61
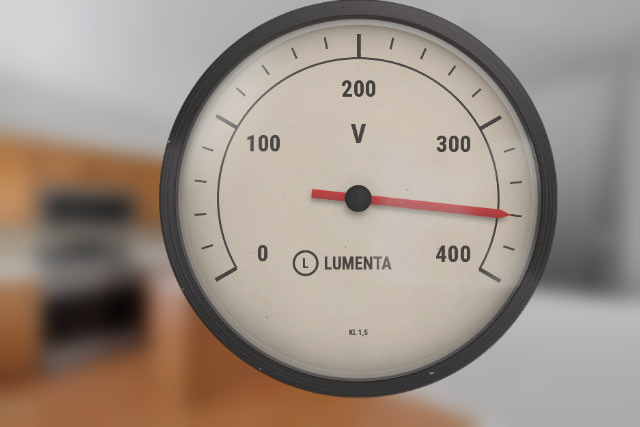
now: 360
